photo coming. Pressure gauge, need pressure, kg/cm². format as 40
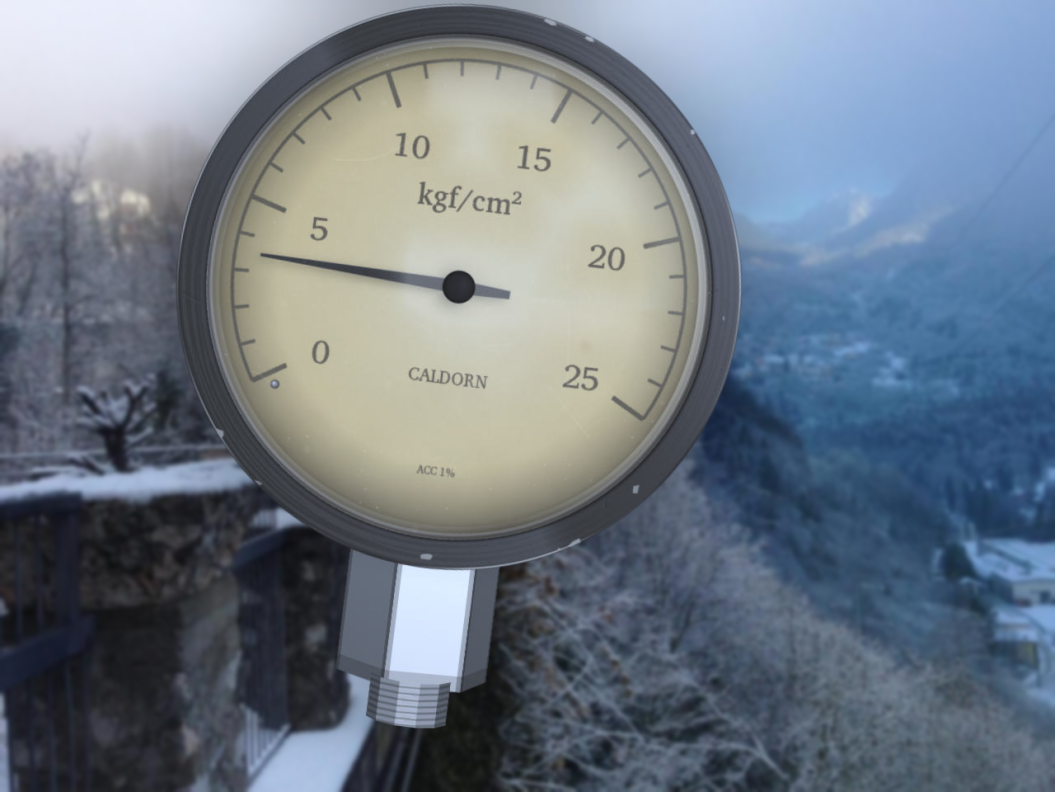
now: 3.5
